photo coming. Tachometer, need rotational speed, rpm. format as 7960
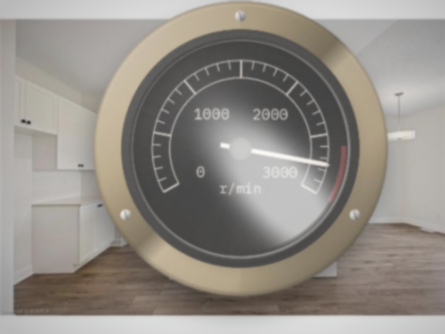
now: 2750
